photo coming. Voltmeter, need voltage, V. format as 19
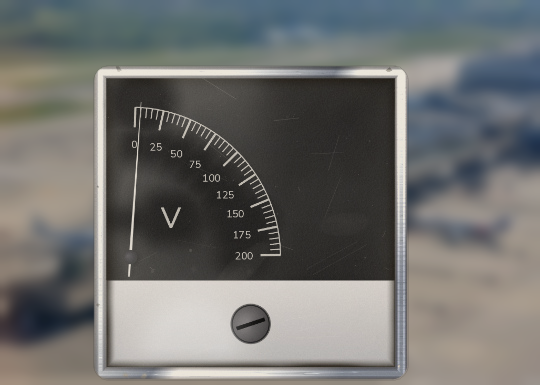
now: 5
